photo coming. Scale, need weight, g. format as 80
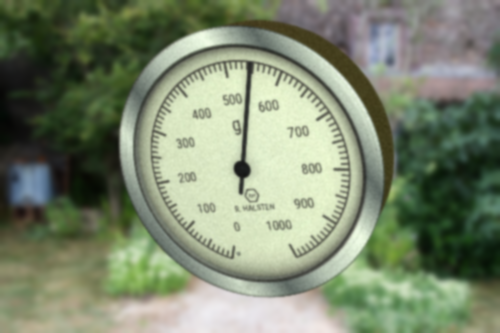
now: 550
